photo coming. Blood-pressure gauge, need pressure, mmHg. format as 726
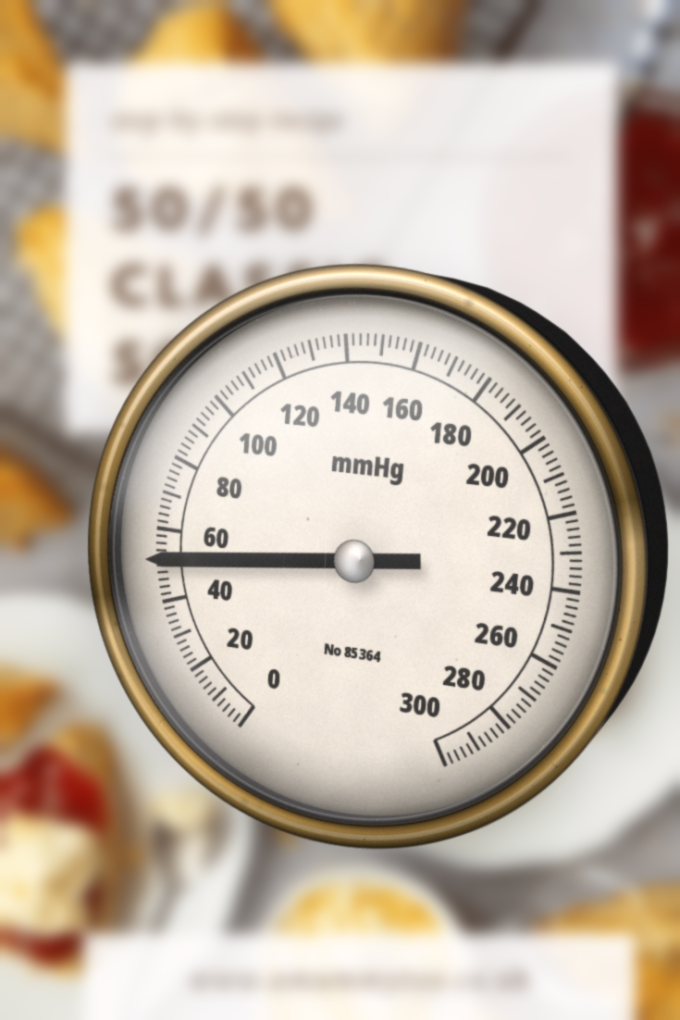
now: 52
